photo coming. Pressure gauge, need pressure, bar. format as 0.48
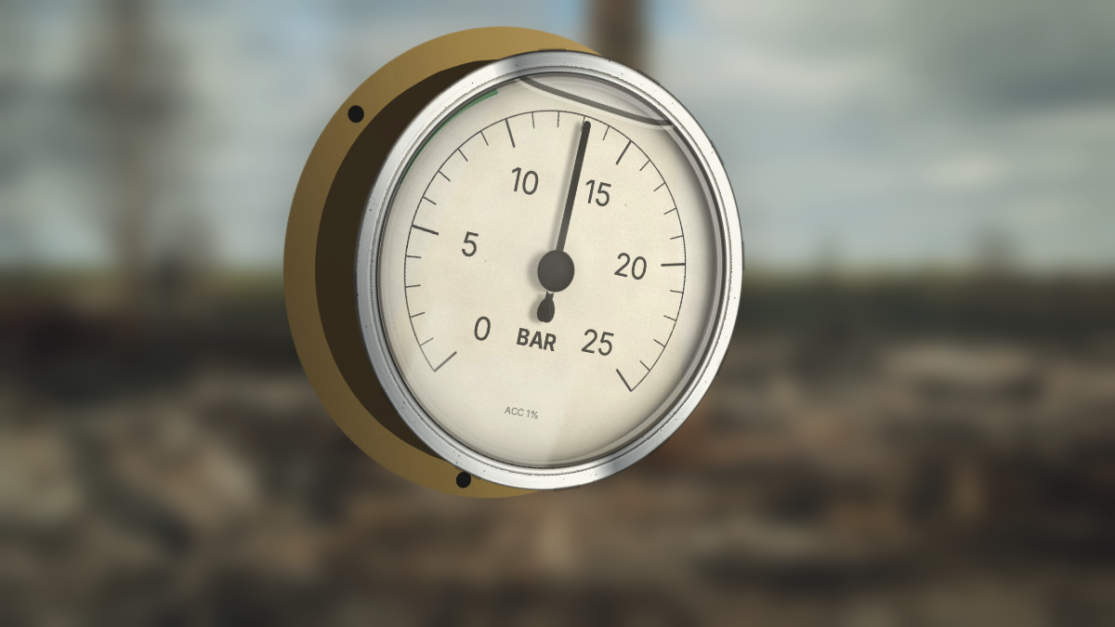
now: 13
